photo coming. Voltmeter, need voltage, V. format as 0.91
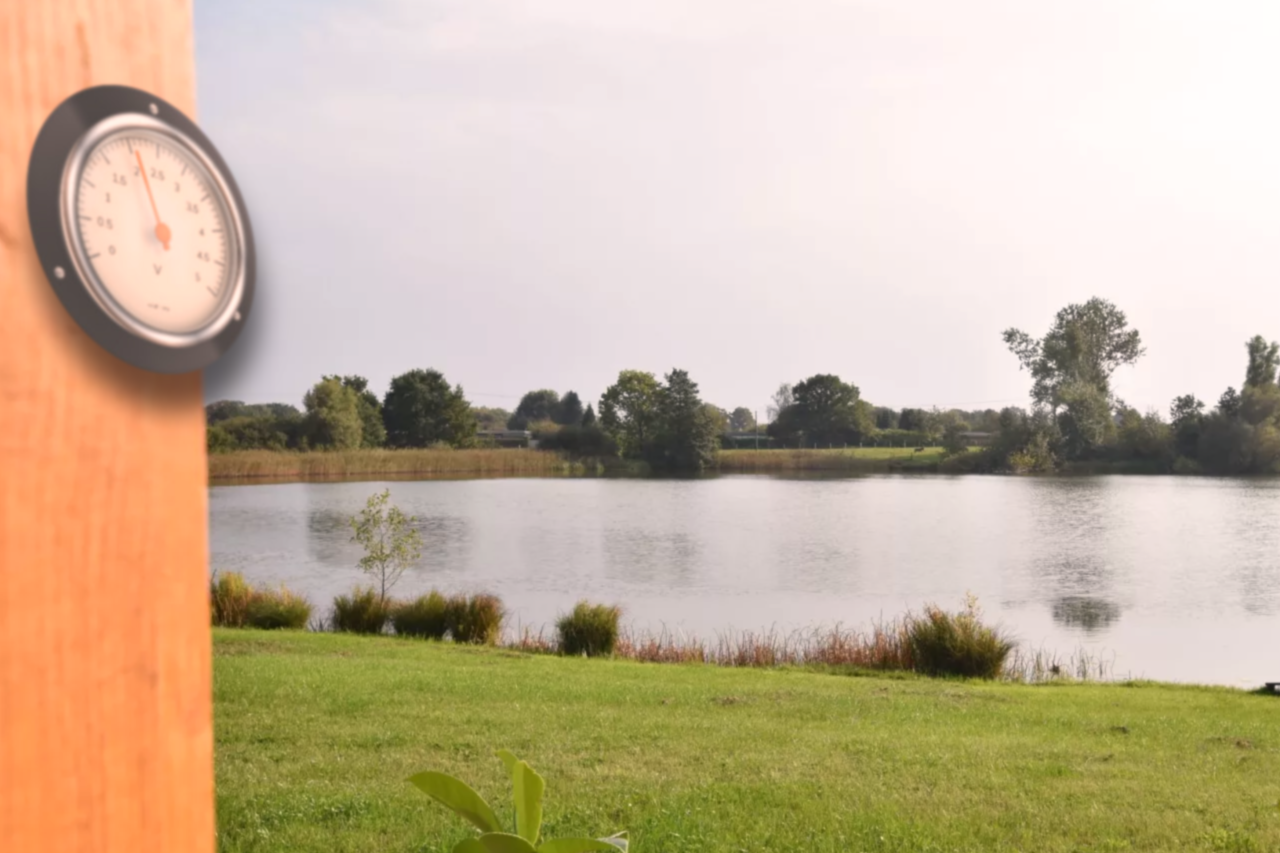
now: 2
